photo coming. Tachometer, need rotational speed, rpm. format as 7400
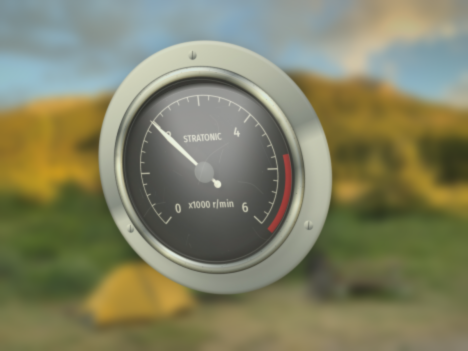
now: 2000
